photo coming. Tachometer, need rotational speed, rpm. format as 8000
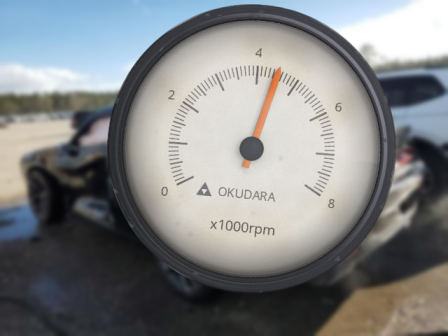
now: 4500
